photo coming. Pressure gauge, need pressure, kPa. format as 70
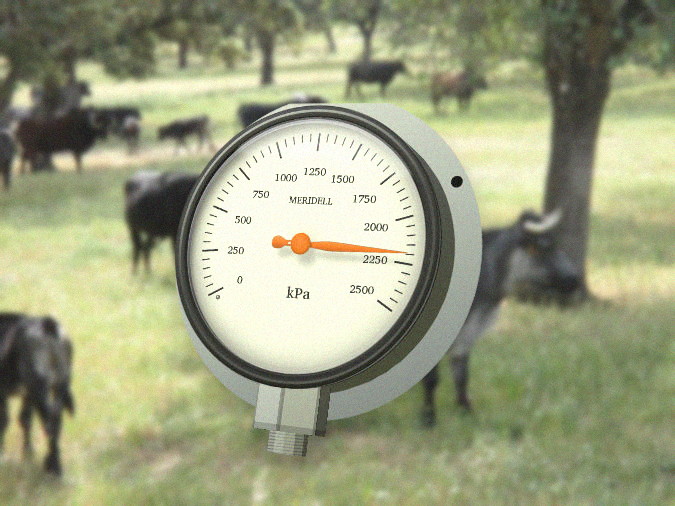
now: 2200
